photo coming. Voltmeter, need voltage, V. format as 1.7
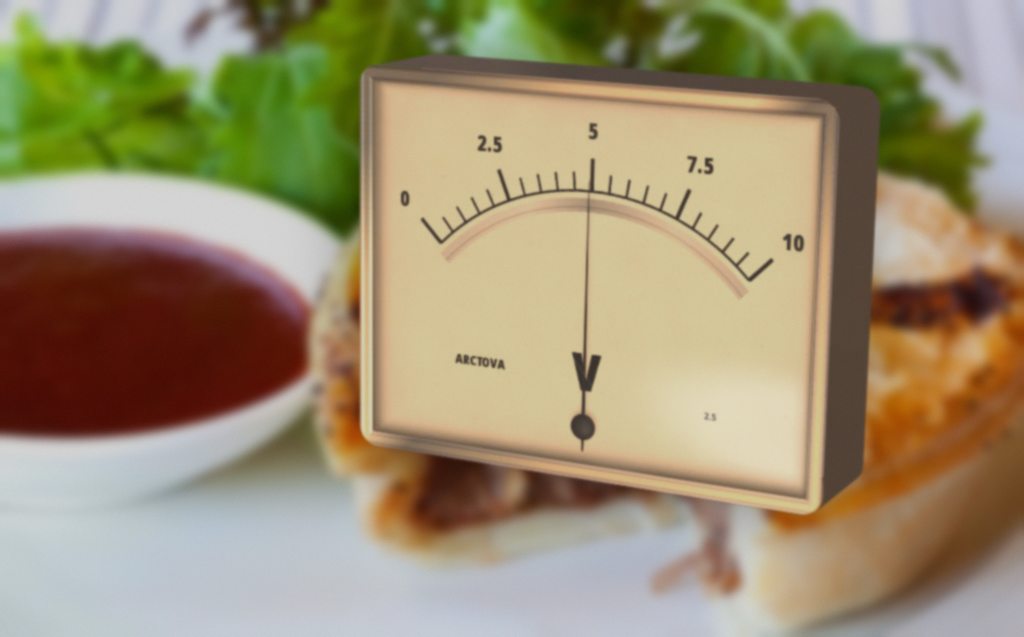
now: 5
